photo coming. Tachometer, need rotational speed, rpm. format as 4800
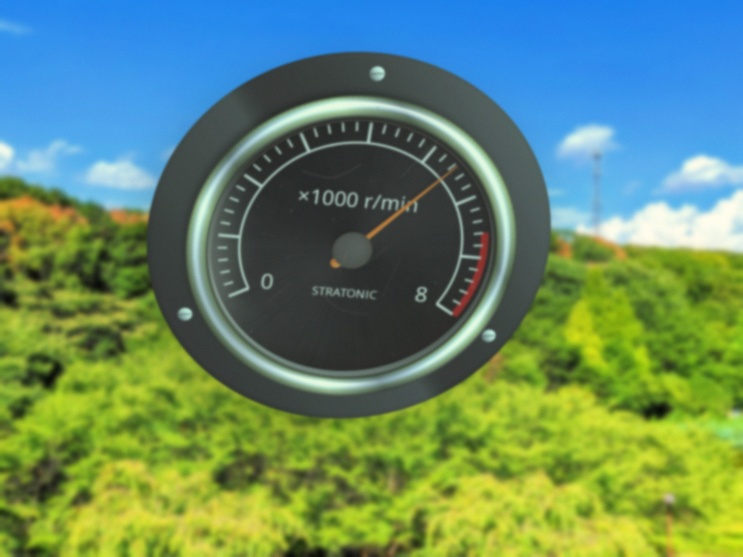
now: 5400
